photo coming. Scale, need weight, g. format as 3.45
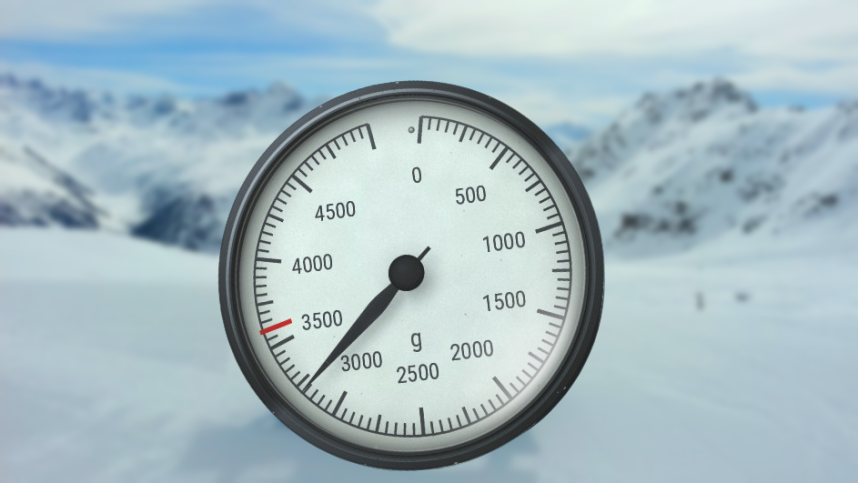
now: 3200
